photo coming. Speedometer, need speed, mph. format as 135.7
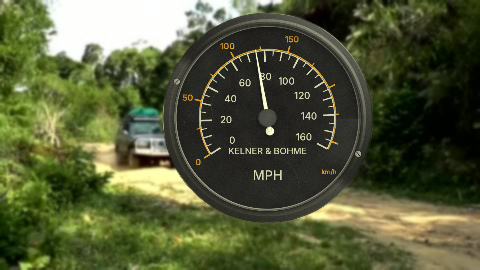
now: 75
